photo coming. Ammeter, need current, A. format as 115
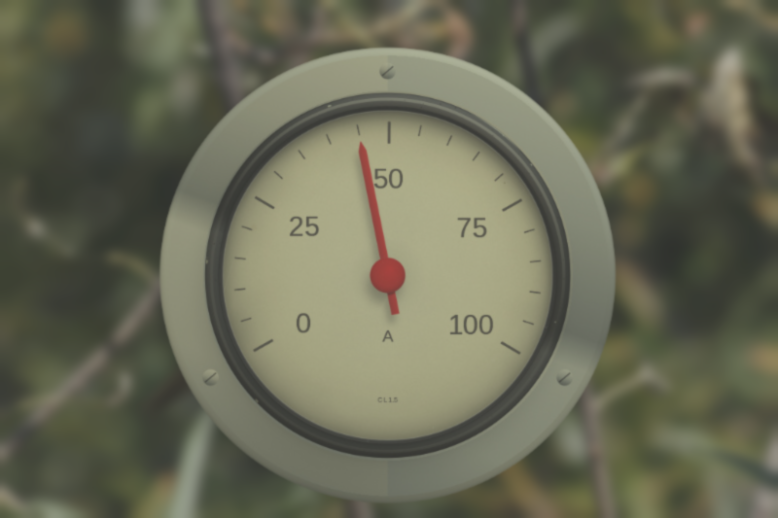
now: 45
